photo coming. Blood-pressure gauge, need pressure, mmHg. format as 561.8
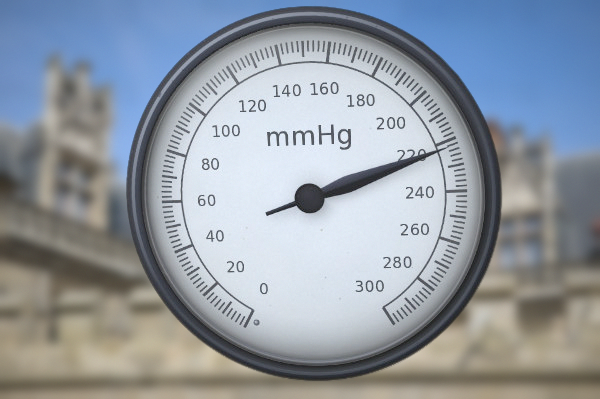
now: 222
